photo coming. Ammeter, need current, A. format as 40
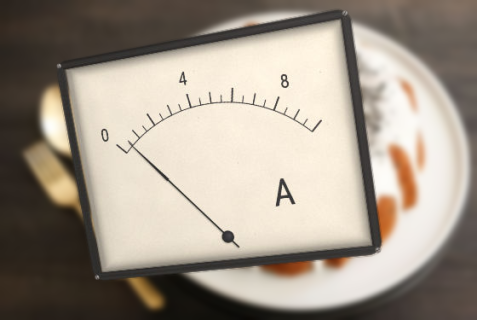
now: 0.5
